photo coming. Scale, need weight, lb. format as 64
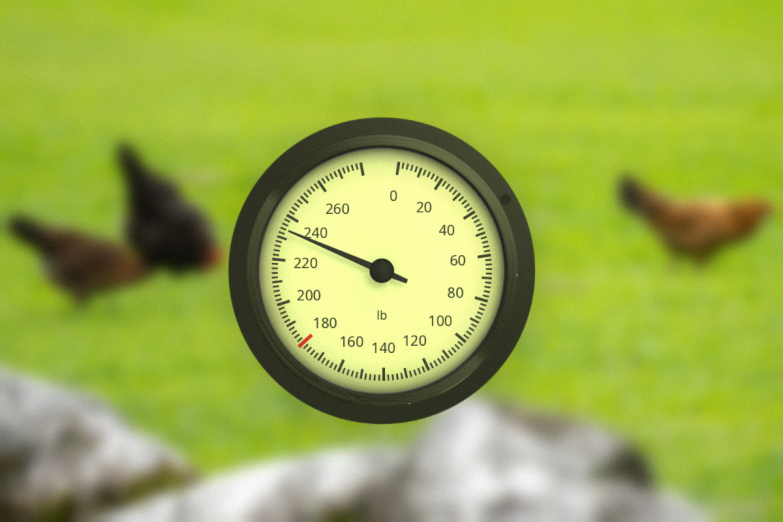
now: 234
